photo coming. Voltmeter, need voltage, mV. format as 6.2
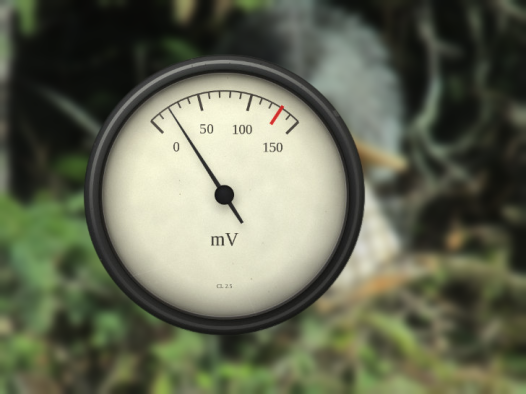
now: 20
